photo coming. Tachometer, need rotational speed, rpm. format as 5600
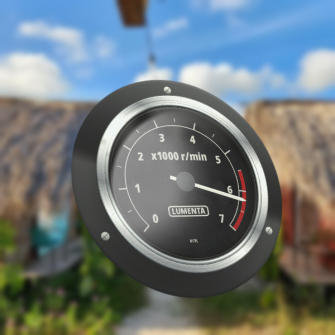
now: 6250
